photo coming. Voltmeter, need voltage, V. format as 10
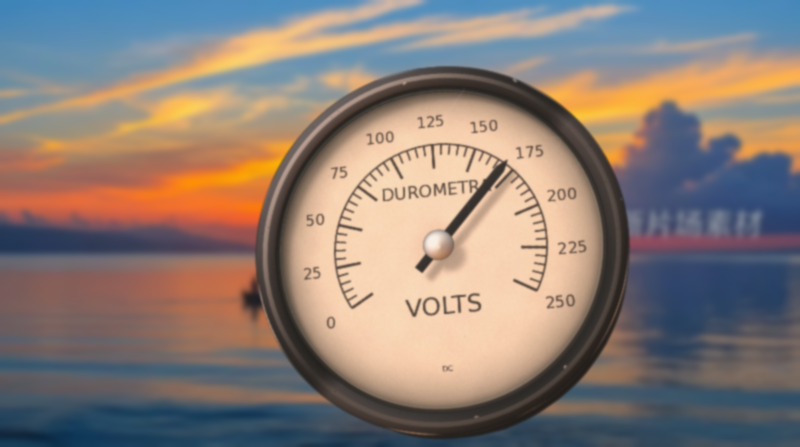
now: 170
